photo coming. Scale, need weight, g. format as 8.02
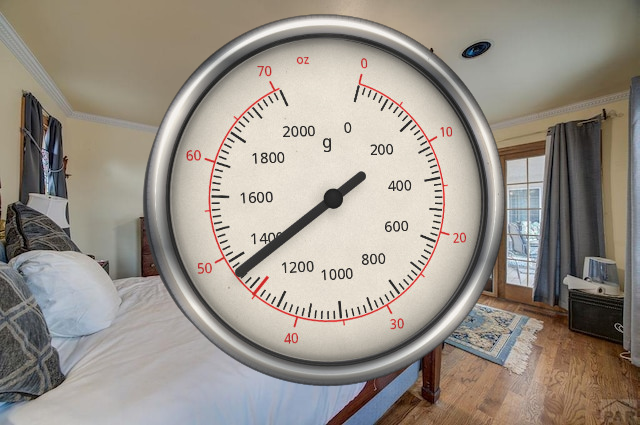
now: 1360
